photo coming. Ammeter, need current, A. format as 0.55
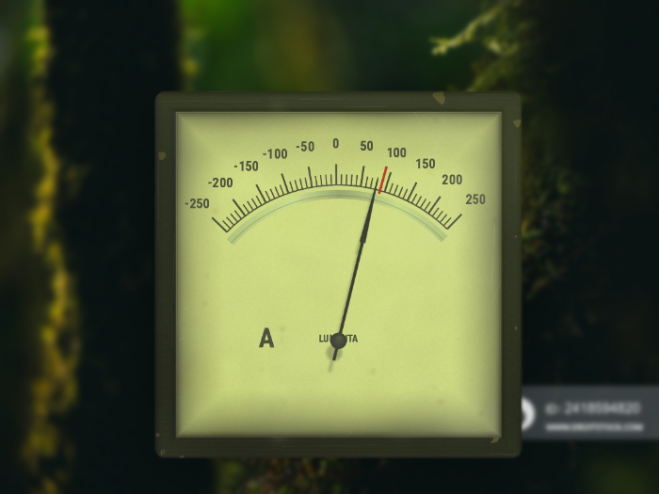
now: 80
